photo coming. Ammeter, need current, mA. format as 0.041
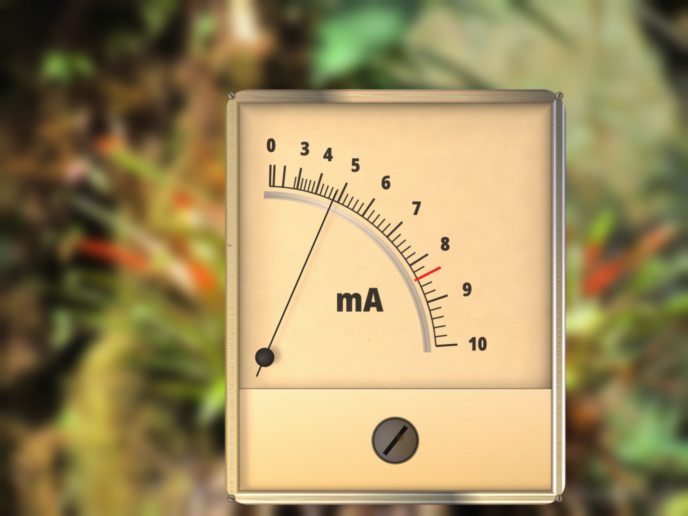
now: 4.8
